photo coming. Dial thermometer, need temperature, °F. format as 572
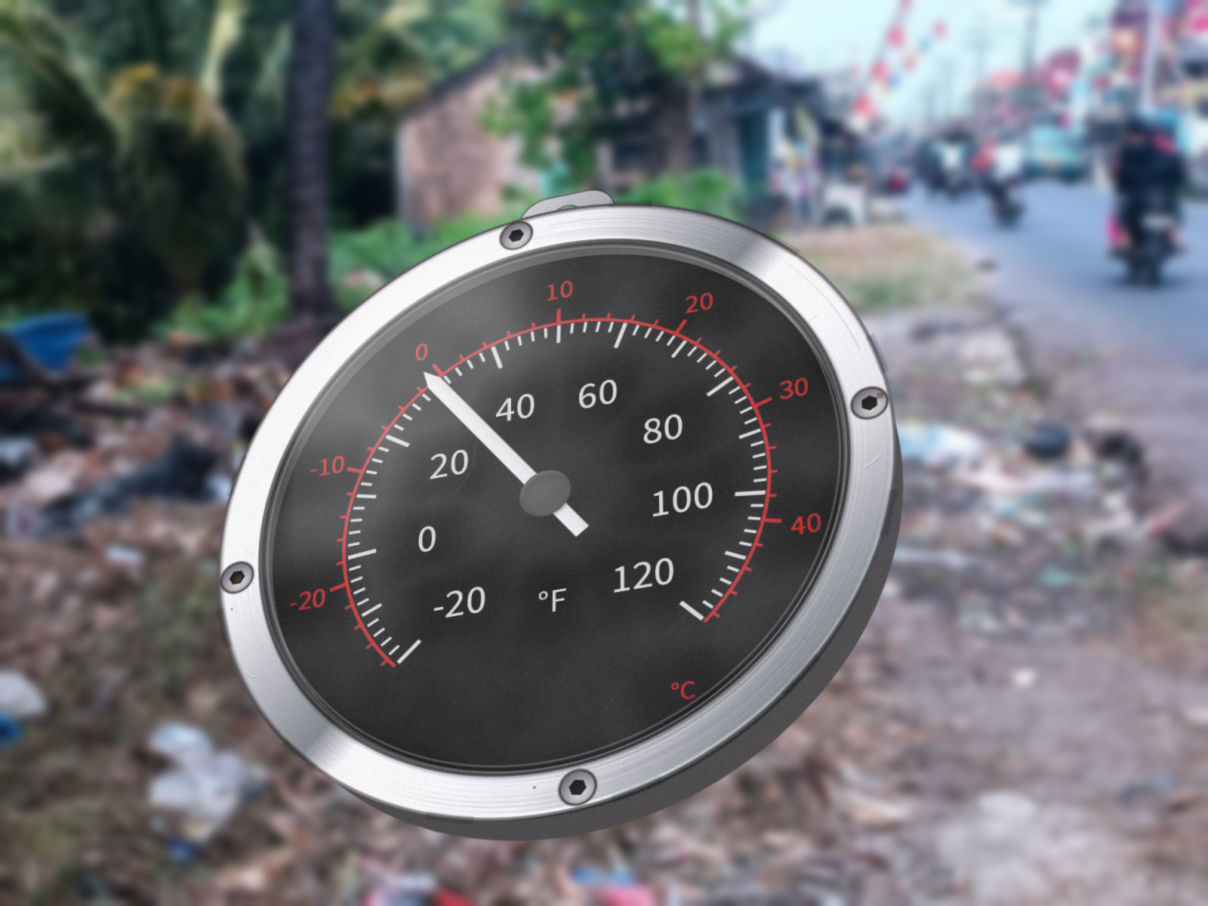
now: 30
